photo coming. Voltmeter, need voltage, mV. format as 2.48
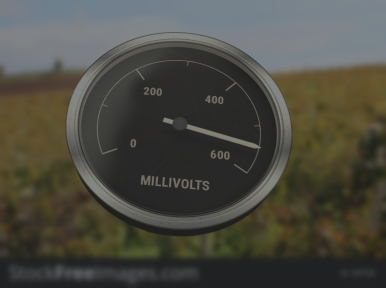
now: 550
